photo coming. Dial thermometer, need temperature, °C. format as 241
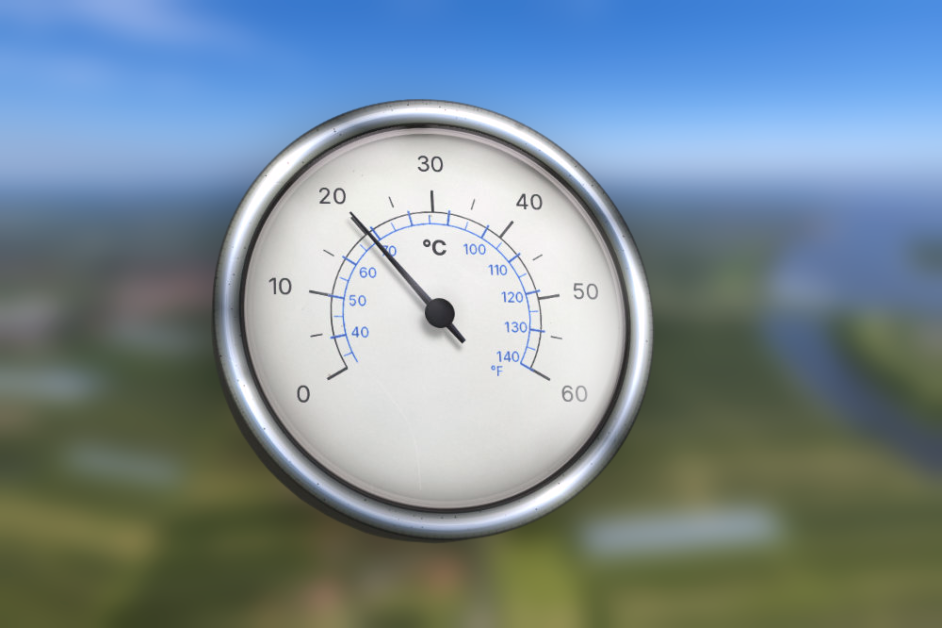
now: 20
